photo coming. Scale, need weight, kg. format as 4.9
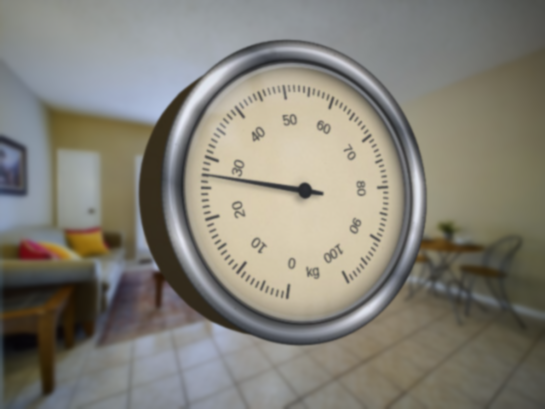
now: 27
